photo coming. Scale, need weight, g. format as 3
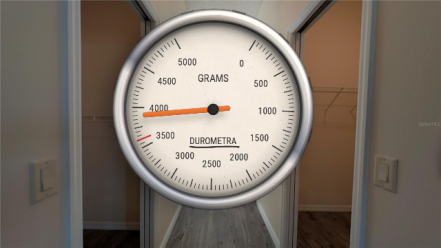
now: 3900
